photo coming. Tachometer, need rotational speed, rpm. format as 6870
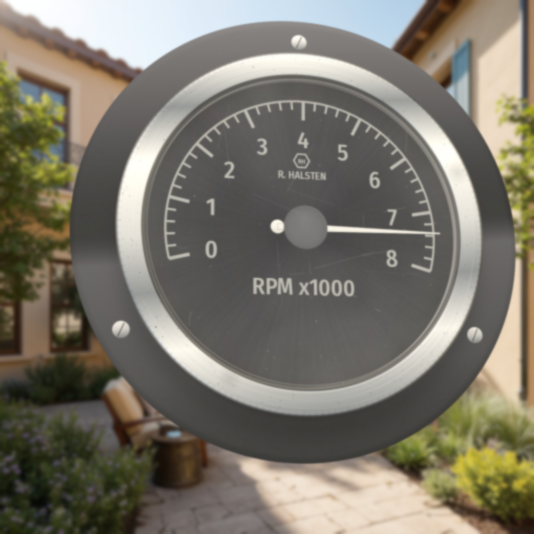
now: 7400
